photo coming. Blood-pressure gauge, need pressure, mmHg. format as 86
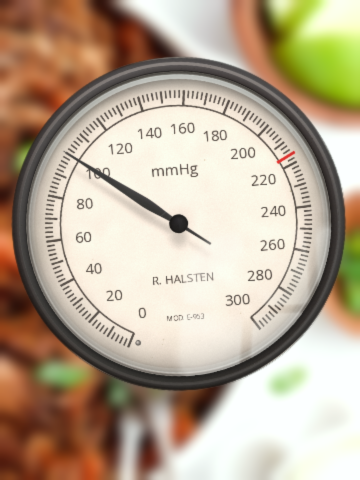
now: 100
